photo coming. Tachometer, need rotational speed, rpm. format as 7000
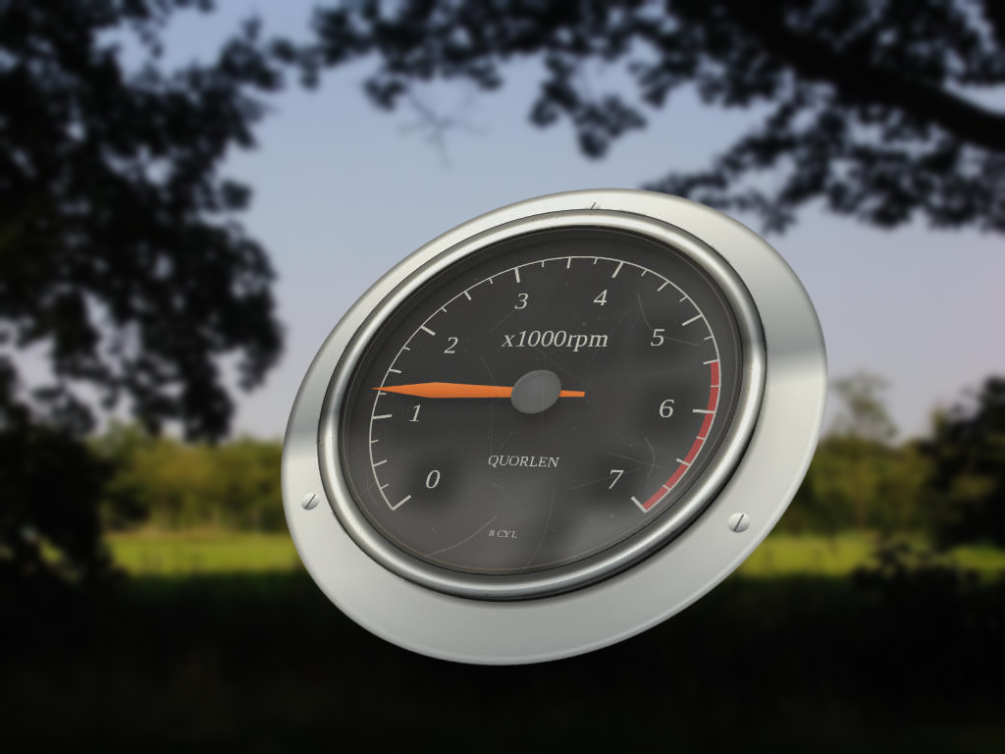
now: 1250
